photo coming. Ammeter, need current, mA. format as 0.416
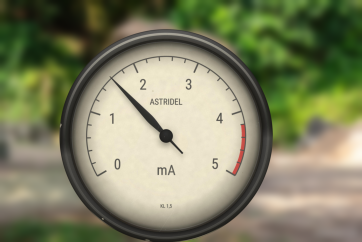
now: 1.6
